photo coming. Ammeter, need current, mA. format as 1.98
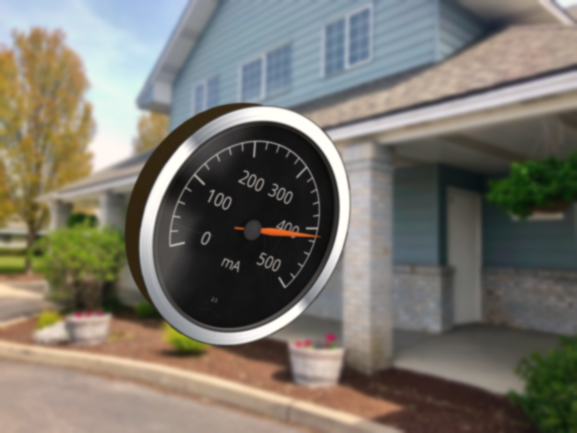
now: 410
